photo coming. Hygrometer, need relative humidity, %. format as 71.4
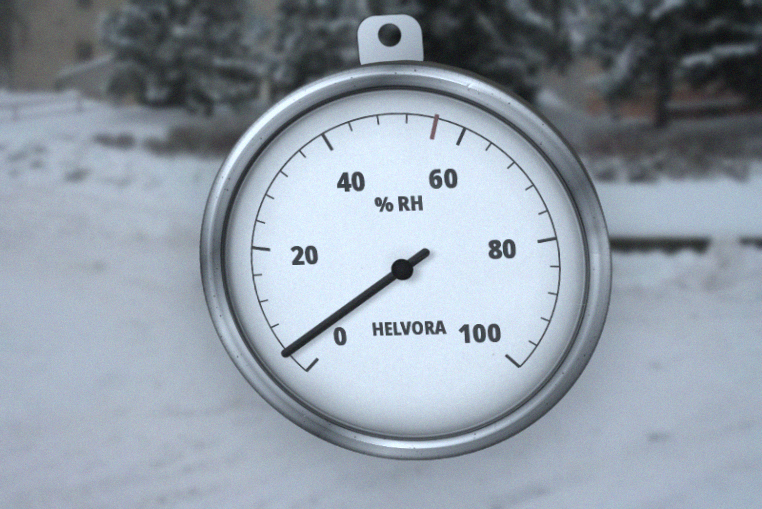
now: 4
